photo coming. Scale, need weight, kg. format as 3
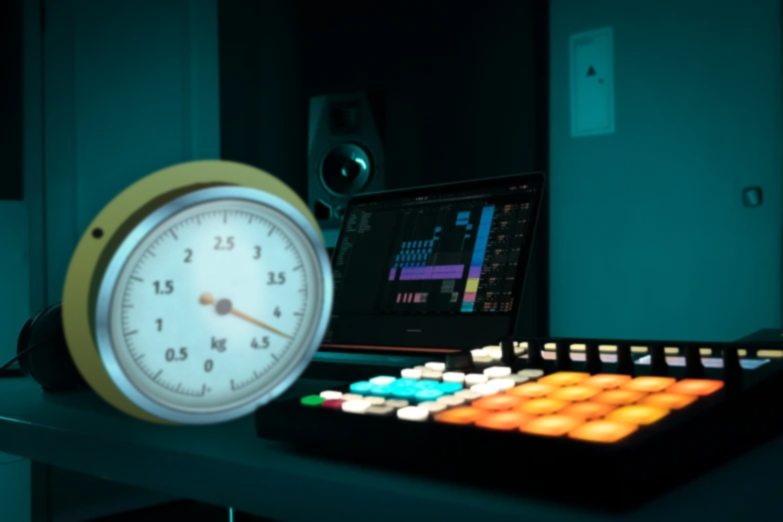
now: 4.25
